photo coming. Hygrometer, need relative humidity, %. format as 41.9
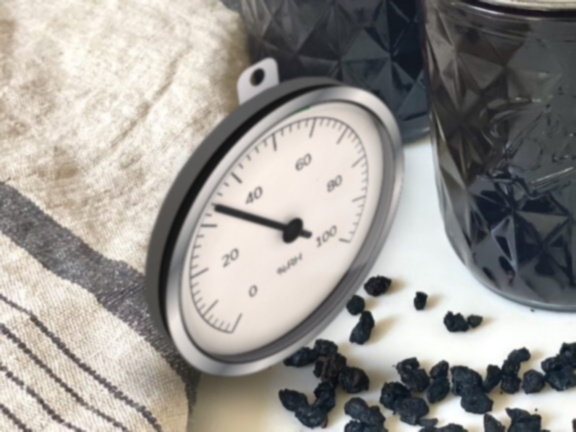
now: 34
